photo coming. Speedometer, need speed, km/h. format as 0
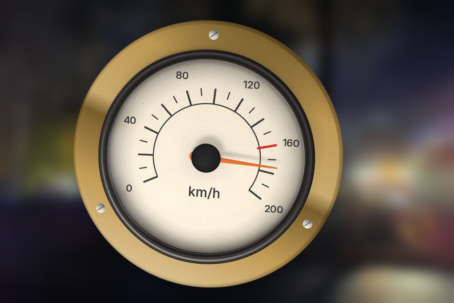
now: 175
